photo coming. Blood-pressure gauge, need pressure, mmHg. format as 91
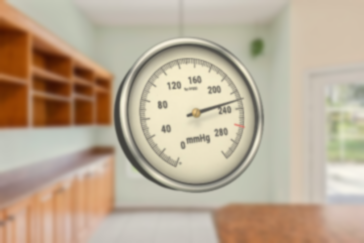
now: 230
